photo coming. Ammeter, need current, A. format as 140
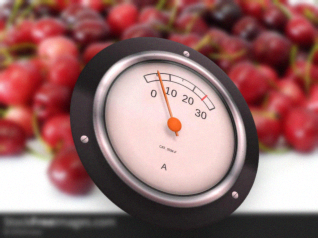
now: 5
